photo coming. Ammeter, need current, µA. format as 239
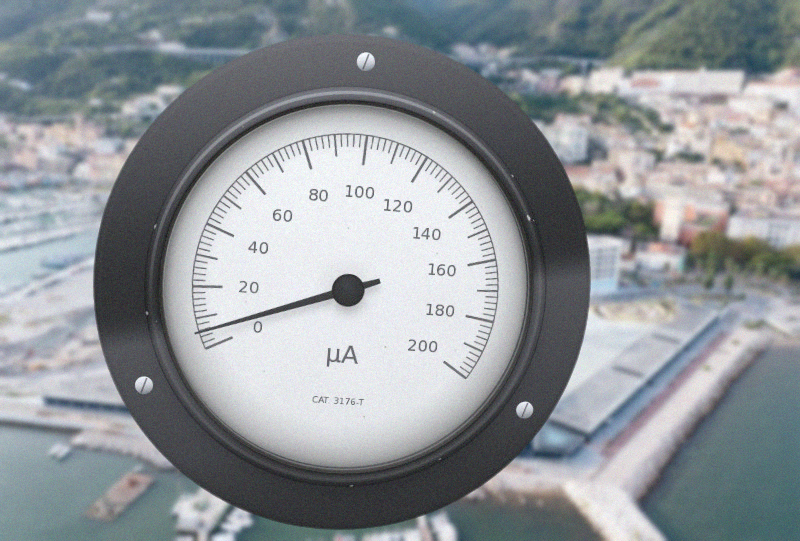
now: 6
